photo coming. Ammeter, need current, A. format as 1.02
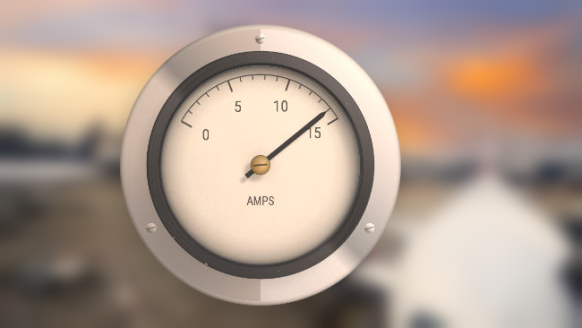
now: 14
